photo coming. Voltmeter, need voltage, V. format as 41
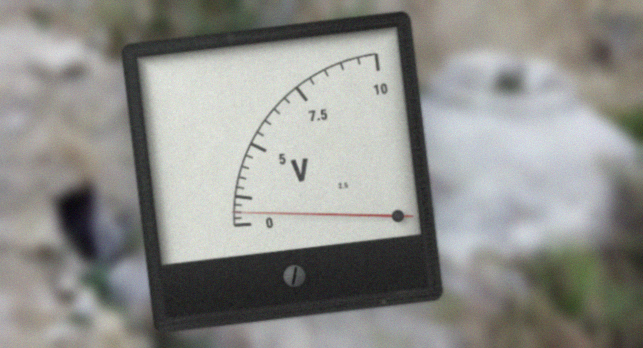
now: 1.5
